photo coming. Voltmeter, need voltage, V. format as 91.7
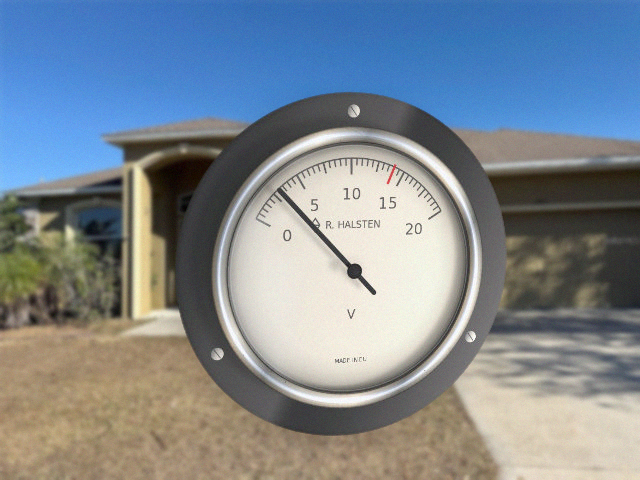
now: 3
